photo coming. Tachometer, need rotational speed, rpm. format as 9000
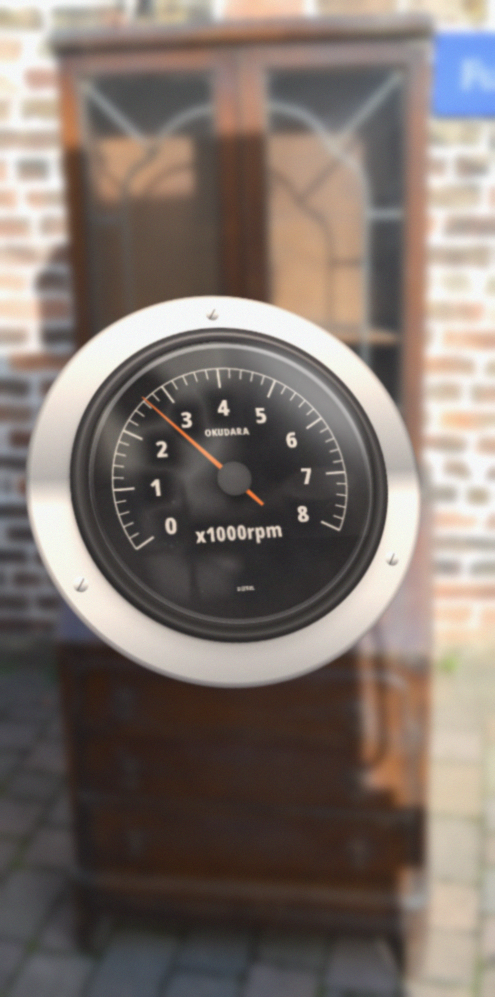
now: 2600
